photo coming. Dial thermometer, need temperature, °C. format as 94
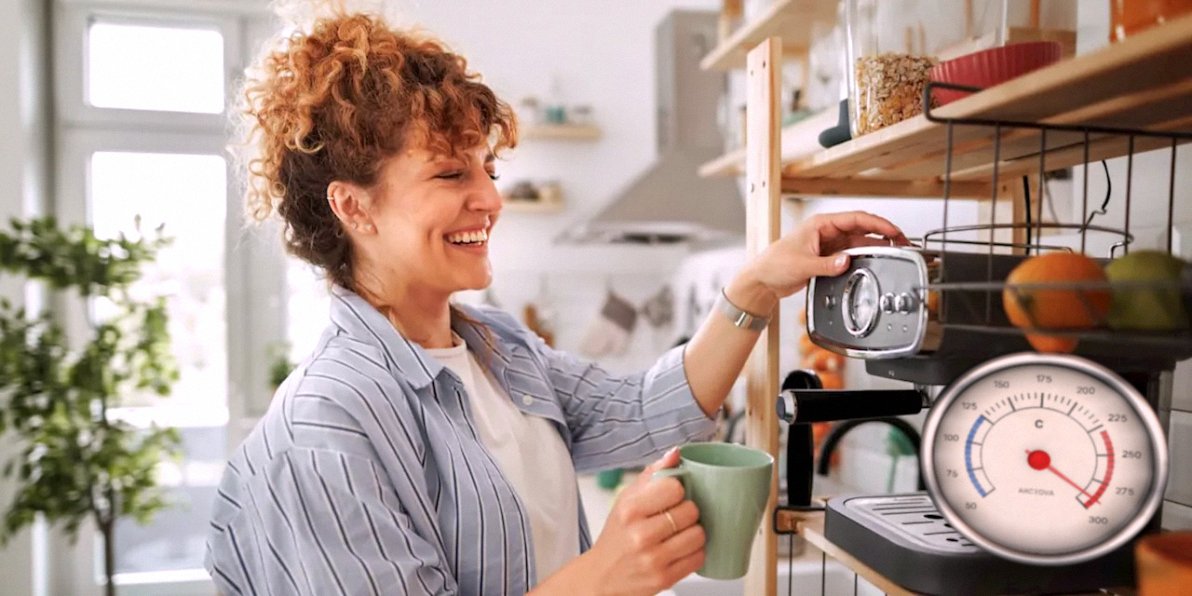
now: 290
